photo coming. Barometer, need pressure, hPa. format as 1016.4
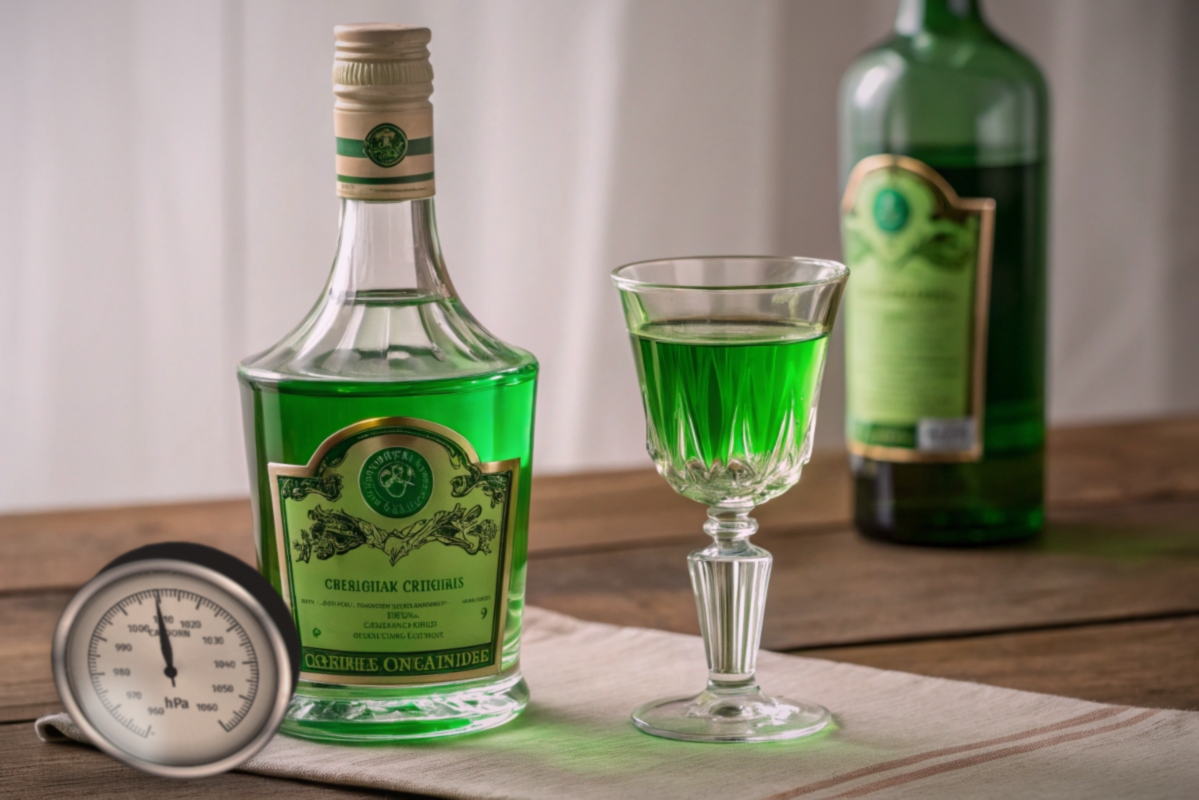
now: 1010
